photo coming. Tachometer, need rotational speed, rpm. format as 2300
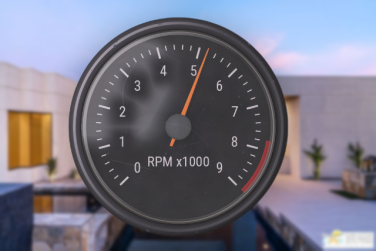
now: 5200
